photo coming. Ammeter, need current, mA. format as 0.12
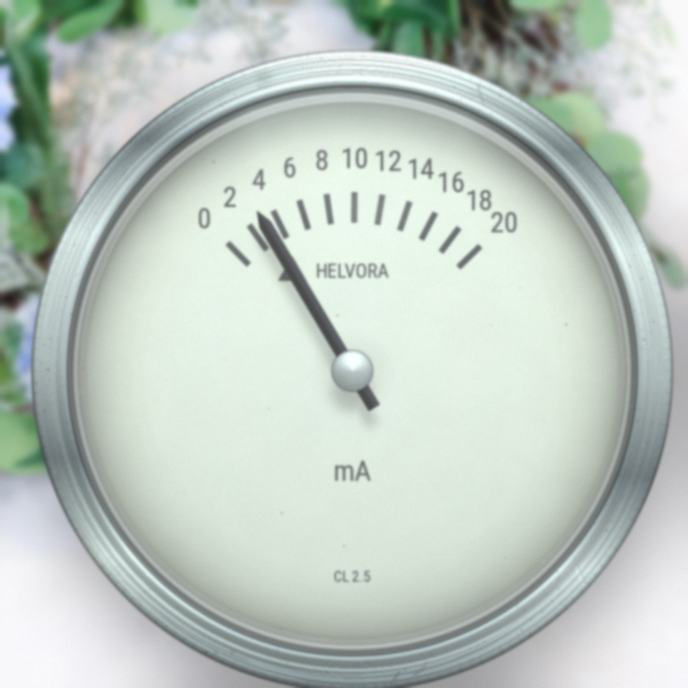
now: 3
